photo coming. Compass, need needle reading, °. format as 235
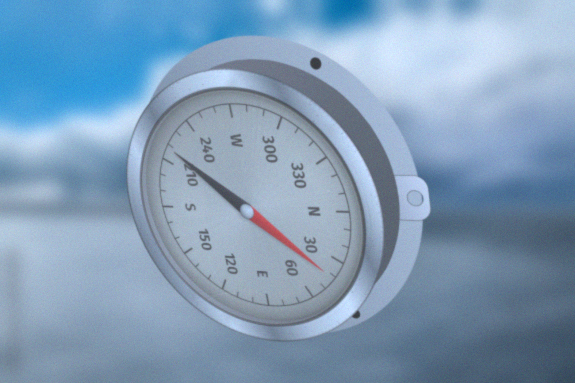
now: 40
